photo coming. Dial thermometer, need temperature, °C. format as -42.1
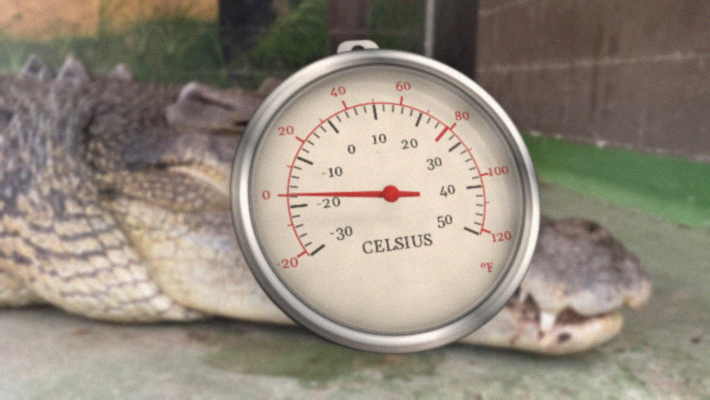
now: -18
